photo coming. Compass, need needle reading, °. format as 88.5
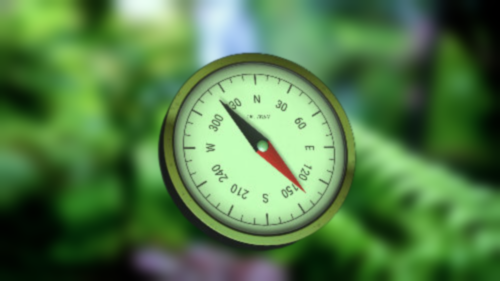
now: 140
